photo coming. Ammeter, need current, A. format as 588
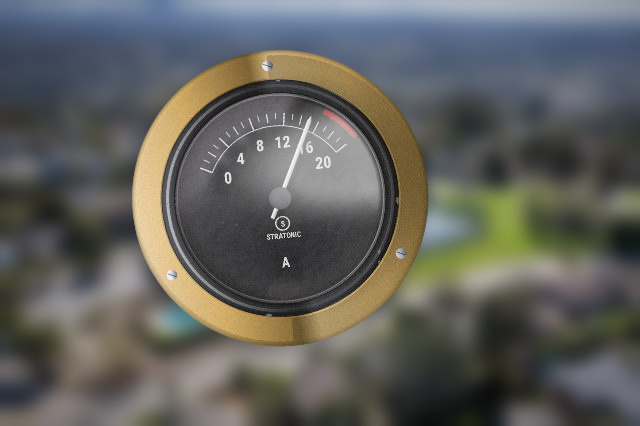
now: 15
